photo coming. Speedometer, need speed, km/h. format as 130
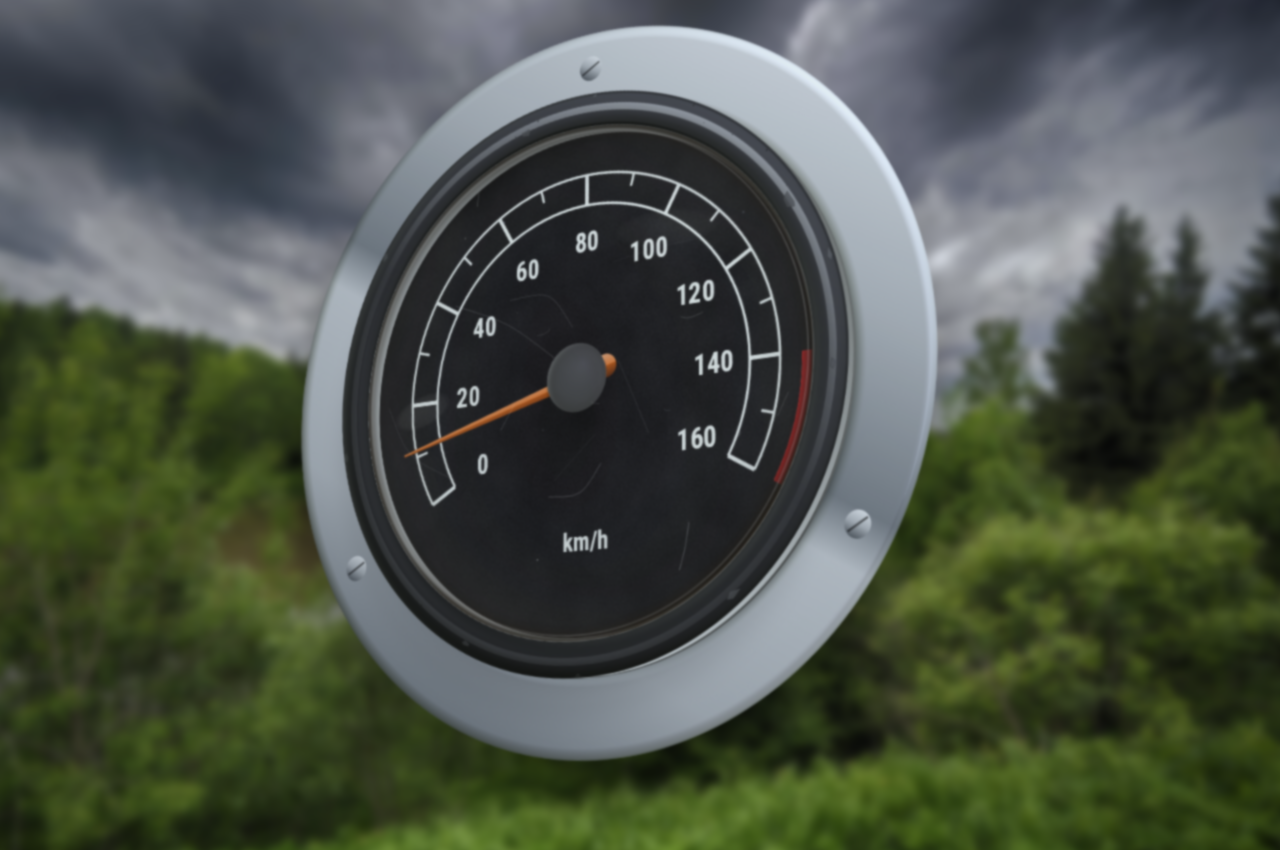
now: 10
